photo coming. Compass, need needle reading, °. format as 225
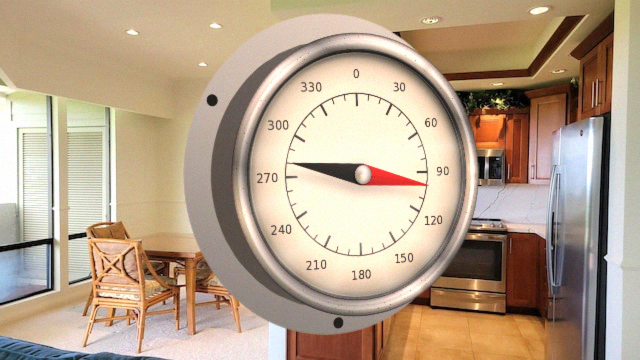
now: 100
